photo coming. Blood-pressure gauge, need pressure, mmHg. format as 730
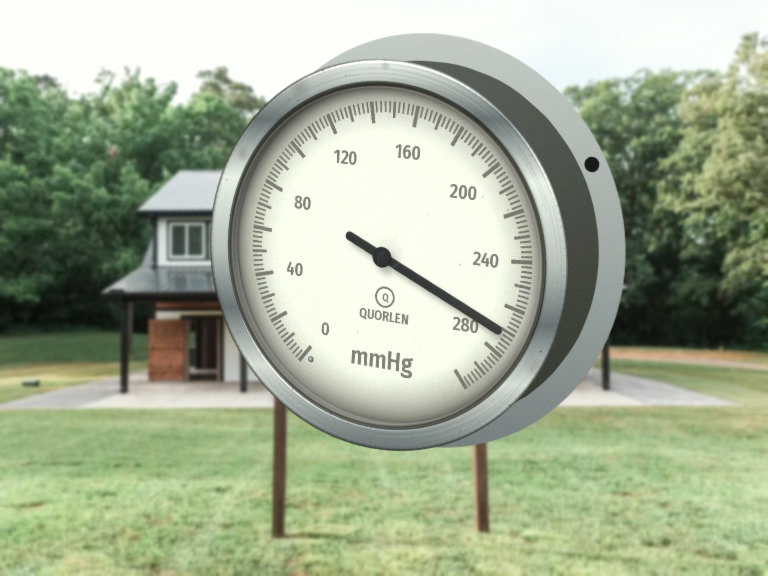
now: 270
